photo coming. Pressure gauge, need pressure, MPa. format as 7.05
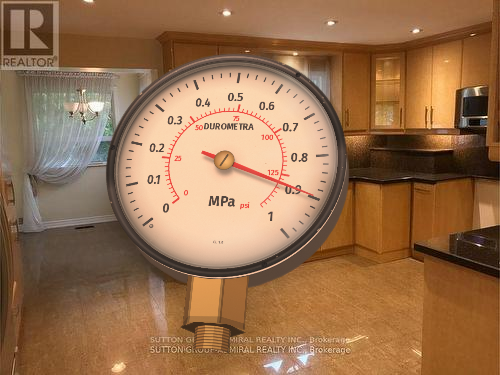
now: 0.9
